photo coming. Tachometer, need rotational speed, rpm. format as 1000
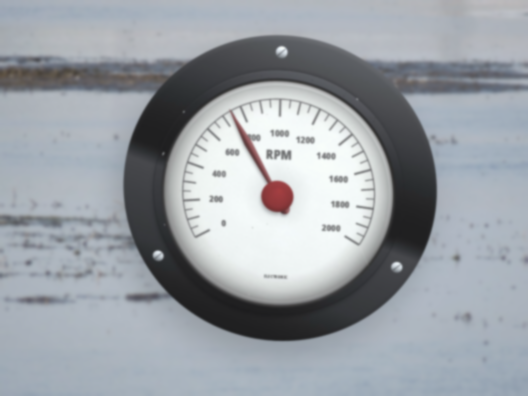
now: 750
